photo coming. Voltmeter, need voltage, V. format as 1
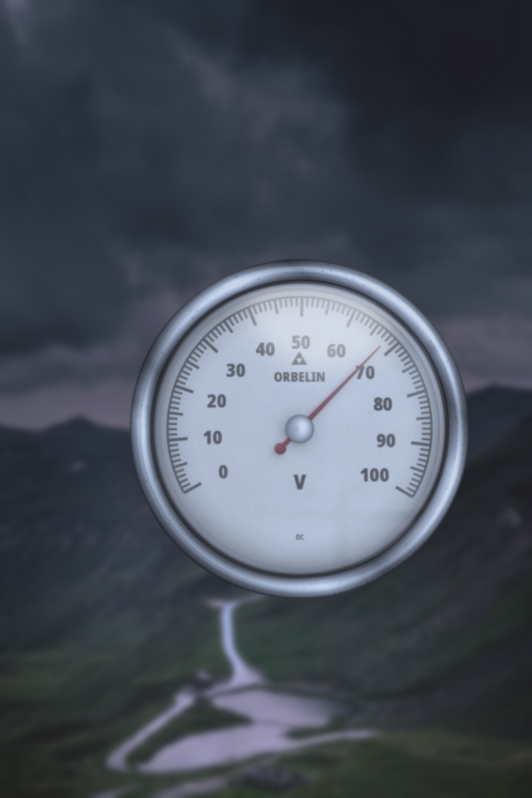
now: 68
